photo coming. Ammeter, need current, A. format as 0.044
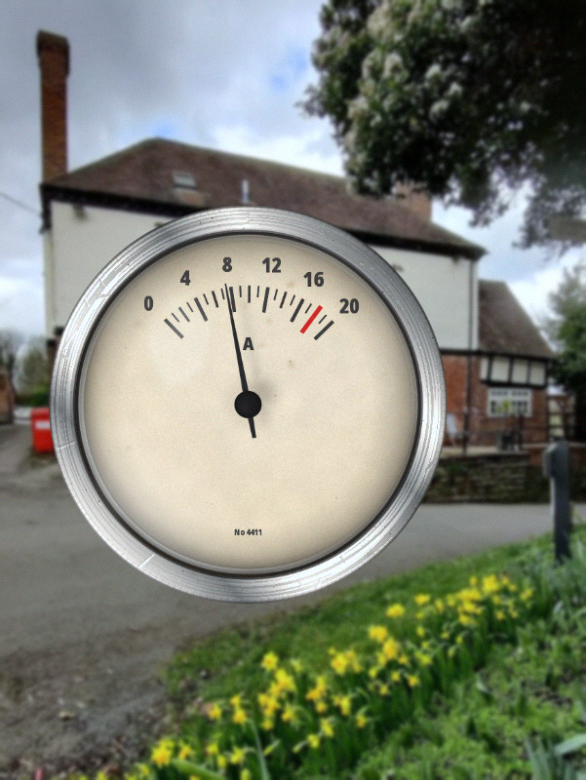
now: 7.5
